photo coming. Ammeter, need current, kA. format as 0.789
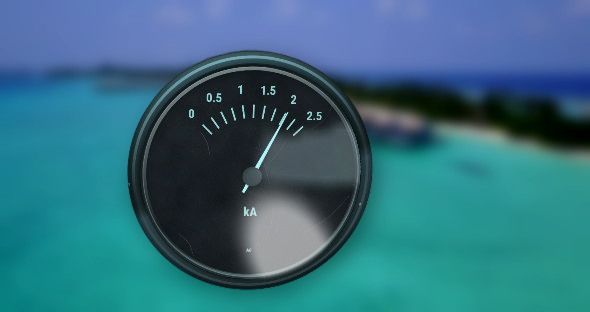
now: 2
